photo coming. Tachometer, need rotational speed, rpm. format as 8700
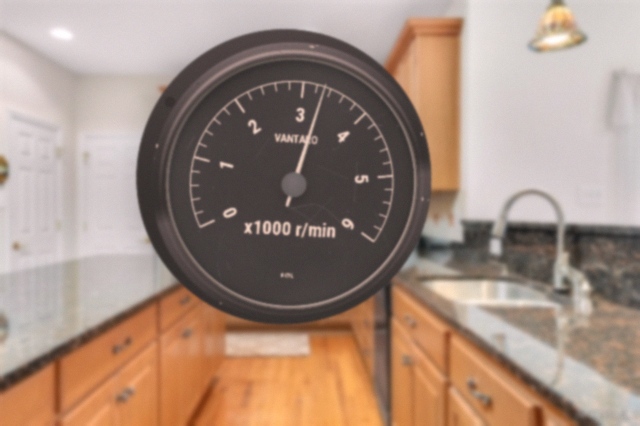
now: 3300
